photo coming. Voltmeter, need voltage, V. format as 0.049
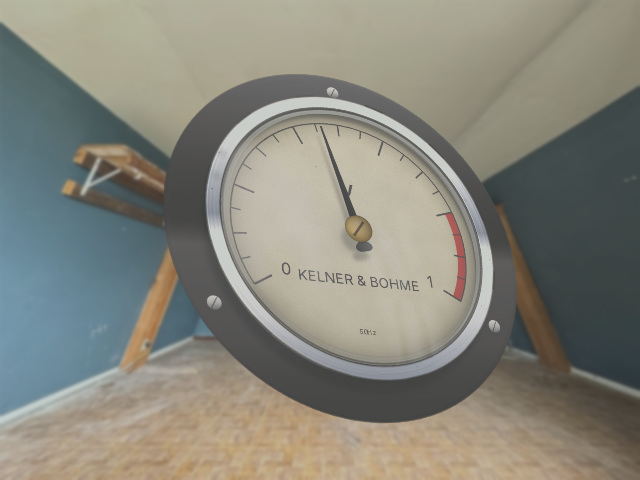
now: 0.45
